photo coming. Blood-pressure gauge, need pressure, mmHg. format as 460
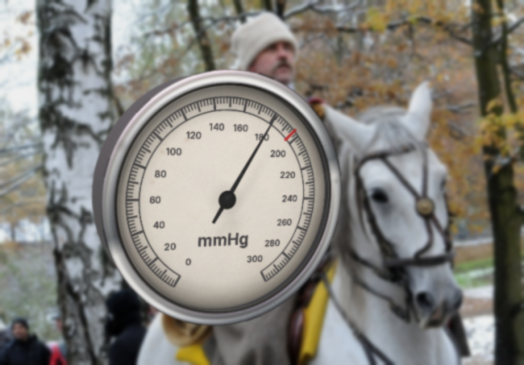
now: 180
